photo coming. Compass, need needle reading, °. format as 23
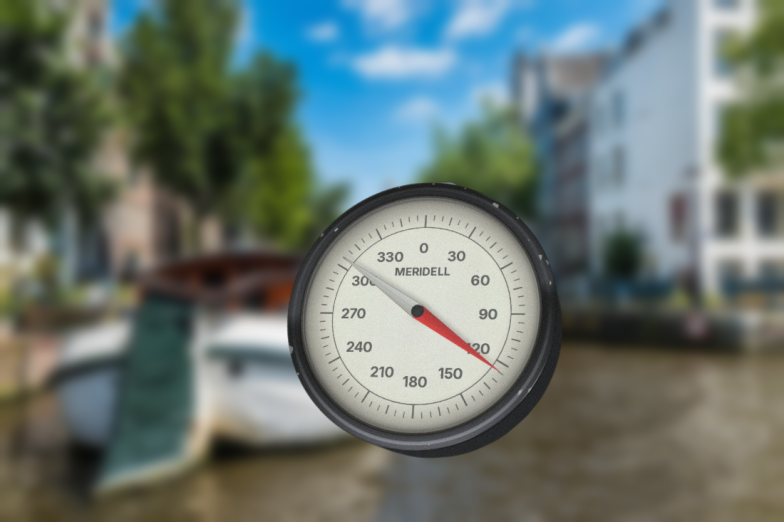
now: 125
